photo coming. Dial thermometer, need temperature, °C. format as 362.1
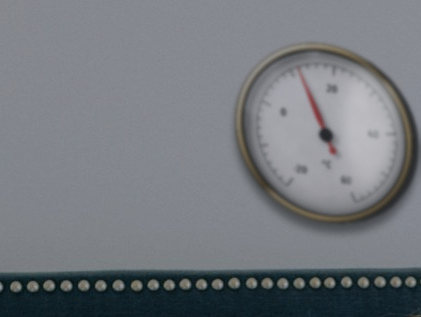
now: 12
